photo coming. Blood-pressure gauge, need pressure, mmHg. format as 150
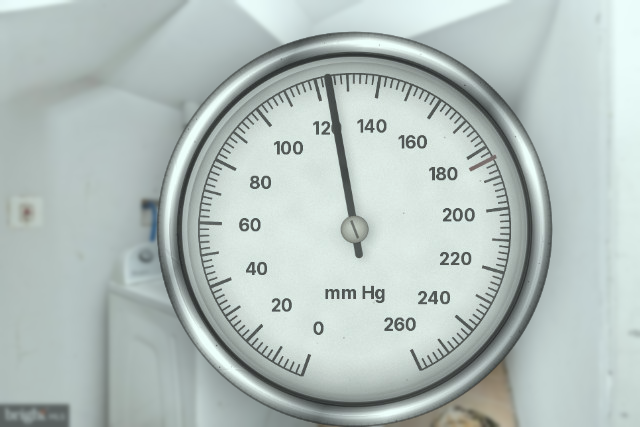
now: 124
